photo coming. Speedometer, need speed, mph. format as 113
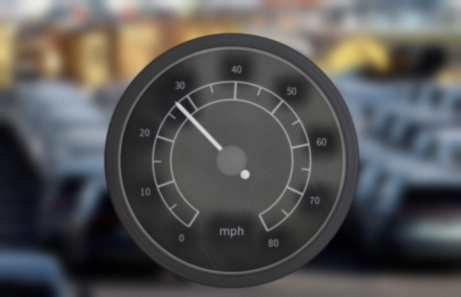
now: 27.5
